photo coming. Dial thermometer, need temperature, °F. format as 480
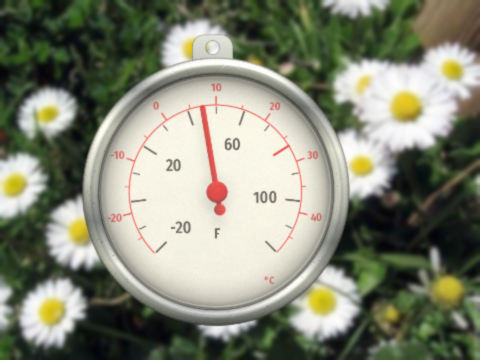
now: 45
